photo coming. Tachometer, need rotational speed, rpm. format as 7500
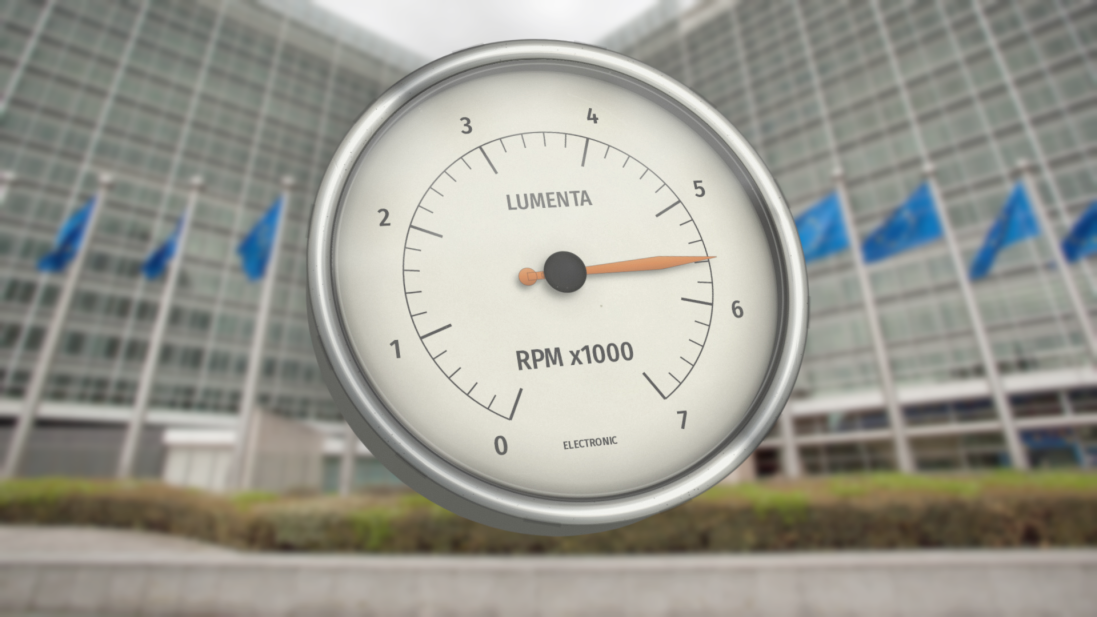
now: 5600
